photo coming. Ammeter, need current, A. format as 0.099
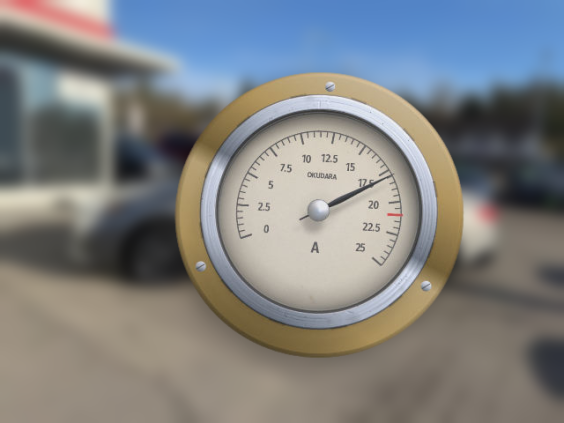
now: 18
